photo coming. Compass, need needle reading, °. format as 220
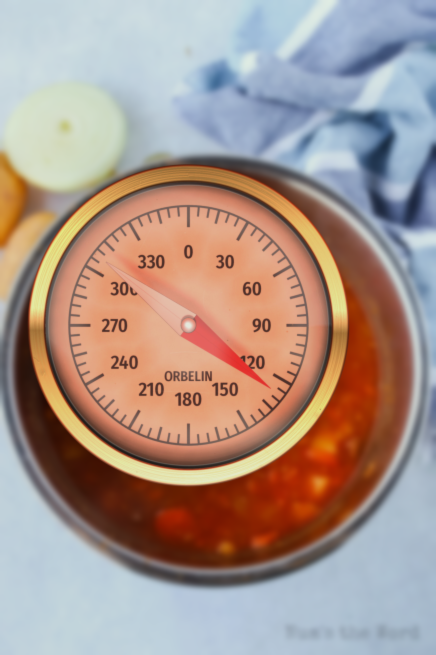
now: 127.5
